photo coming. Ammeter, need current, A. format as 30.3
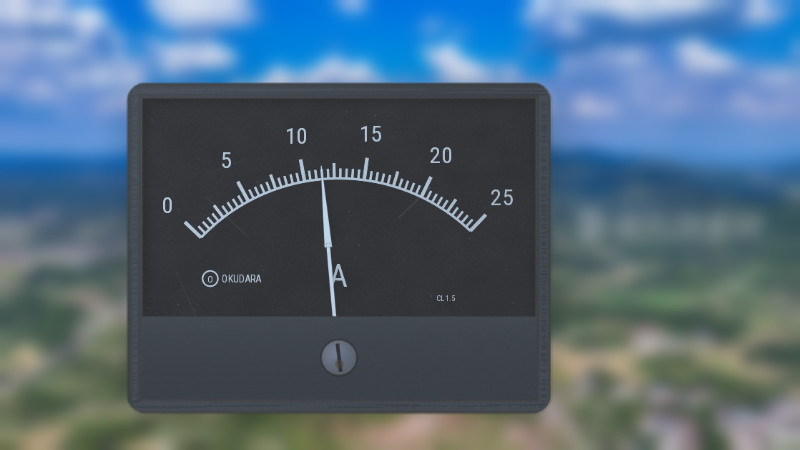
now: 11.5
